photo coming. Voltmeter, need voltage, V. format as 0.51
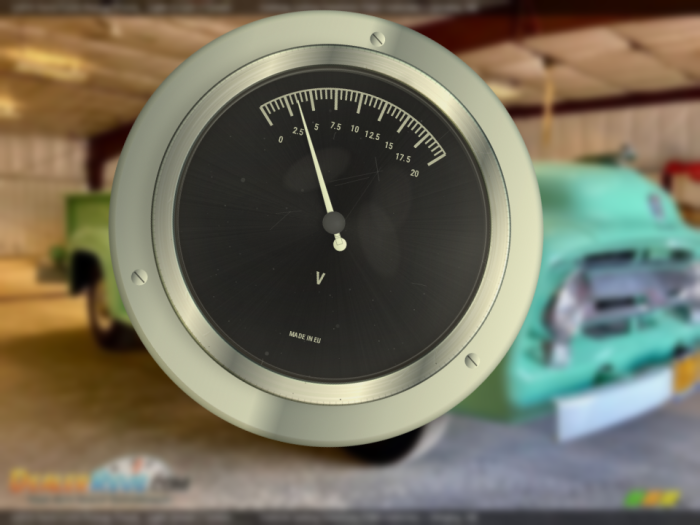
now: 3.5
